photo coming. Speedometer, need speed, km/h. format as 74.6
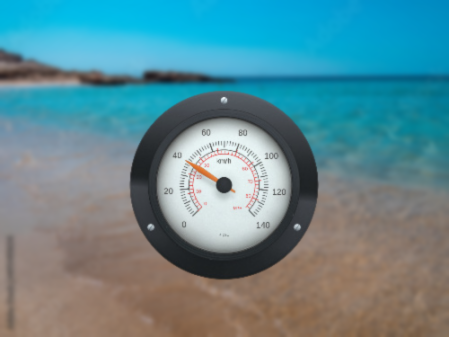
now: 40
